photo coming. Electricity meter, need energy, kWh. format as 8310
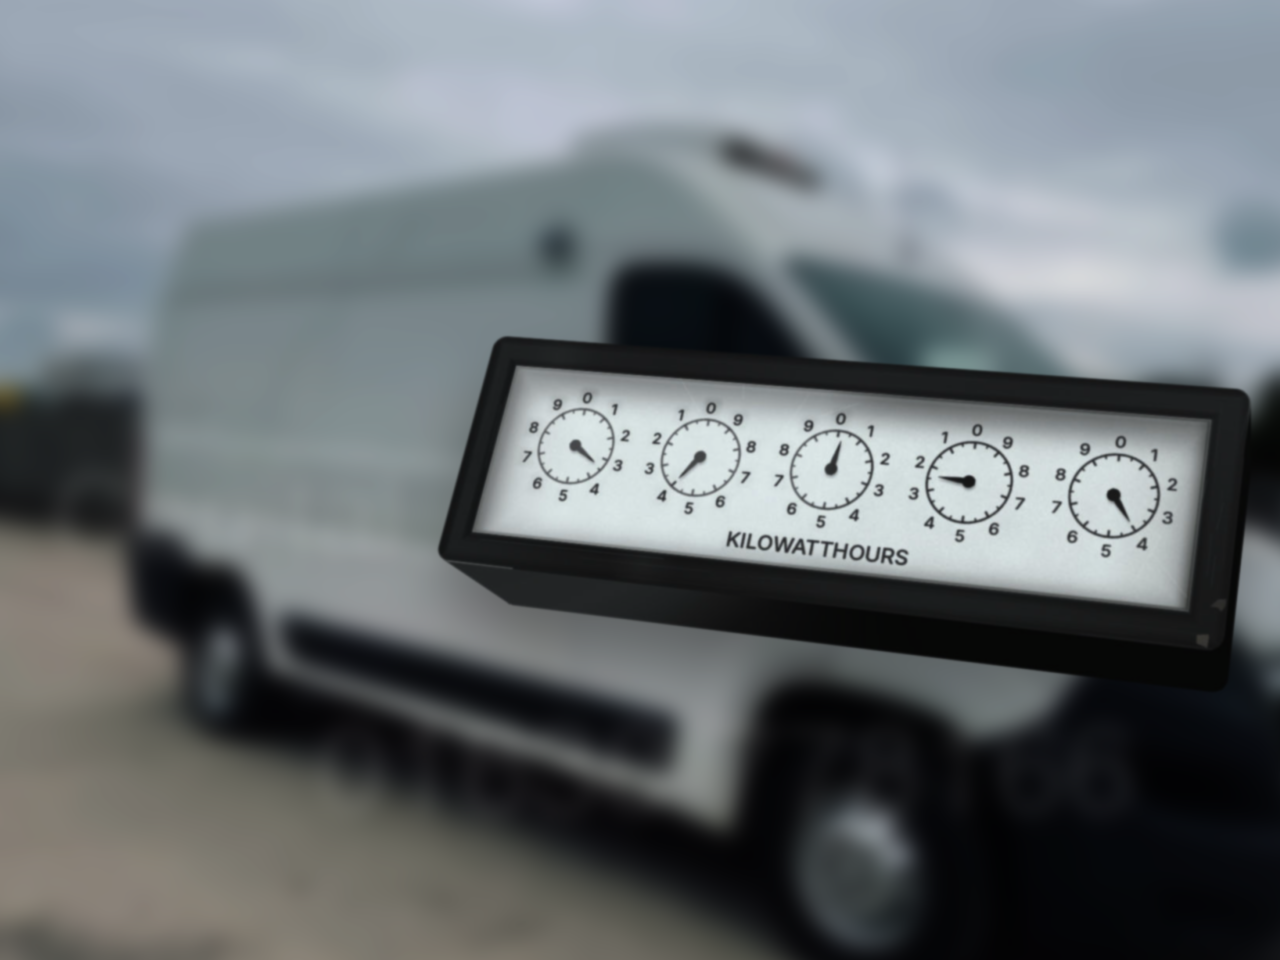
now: 34024
